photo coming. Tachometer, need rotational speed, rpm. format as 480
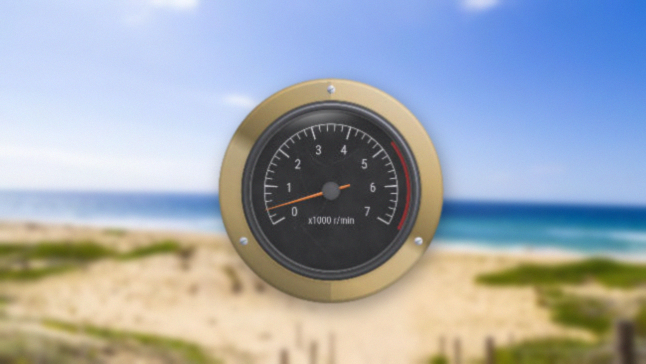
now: 400
